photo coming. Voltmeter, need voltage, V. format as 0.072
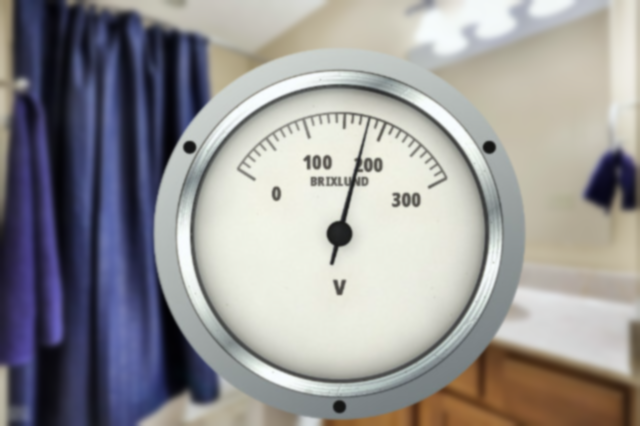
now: 180
